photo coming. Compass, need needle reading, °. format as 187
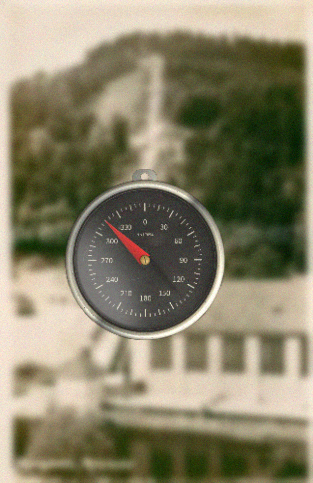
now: 315
